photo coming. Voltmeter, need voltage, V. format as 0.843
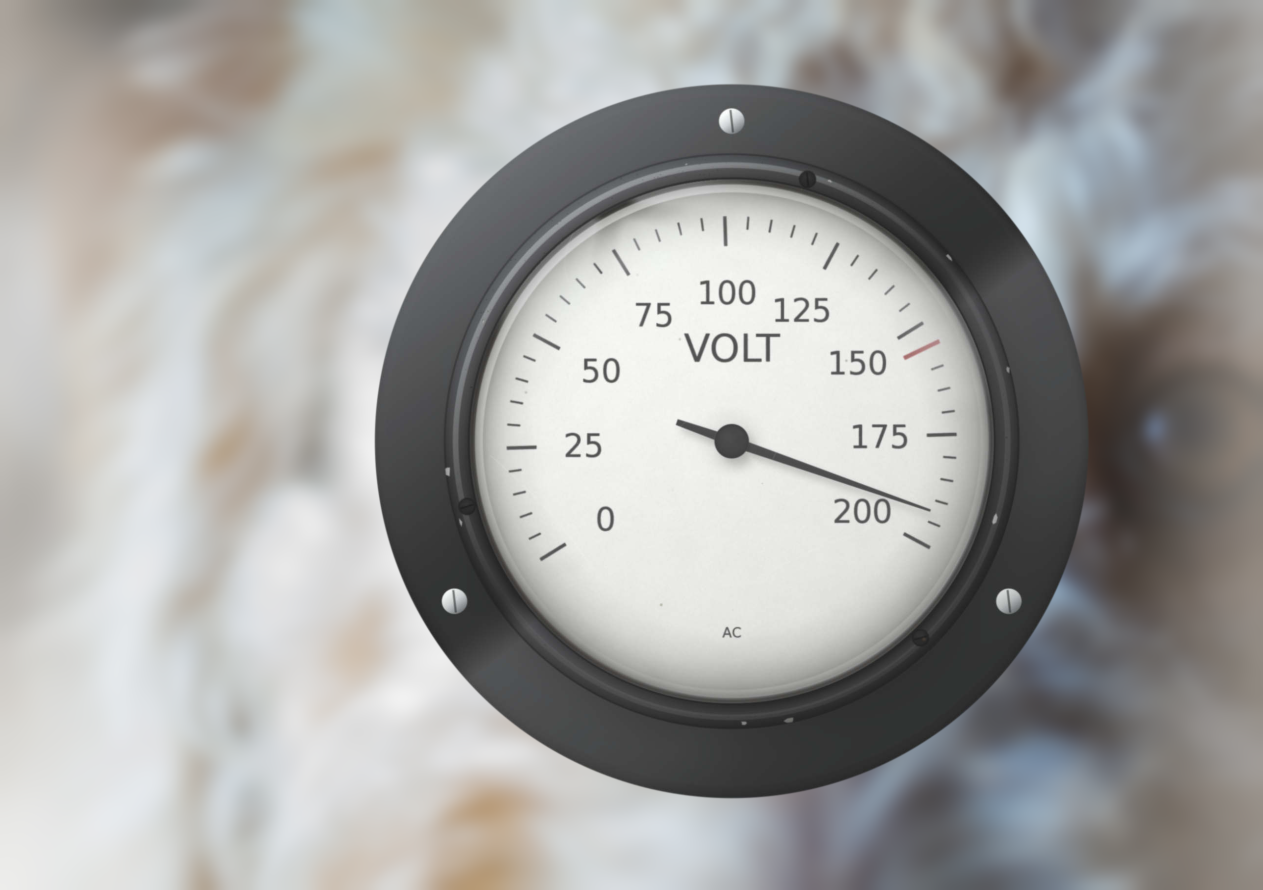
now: 192.5
